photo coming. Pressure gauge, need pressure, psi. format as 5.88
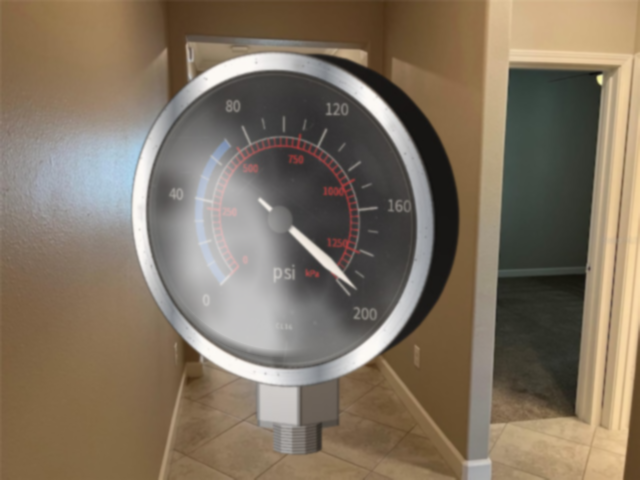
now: 195
